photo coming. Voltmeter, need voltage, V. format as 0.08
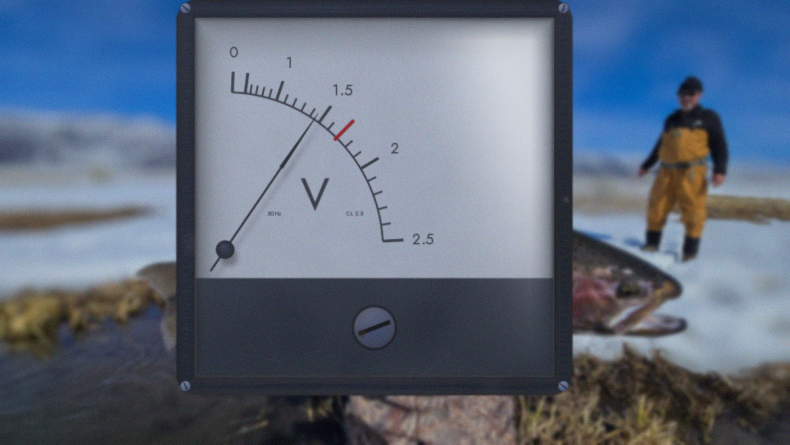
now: 1.45
